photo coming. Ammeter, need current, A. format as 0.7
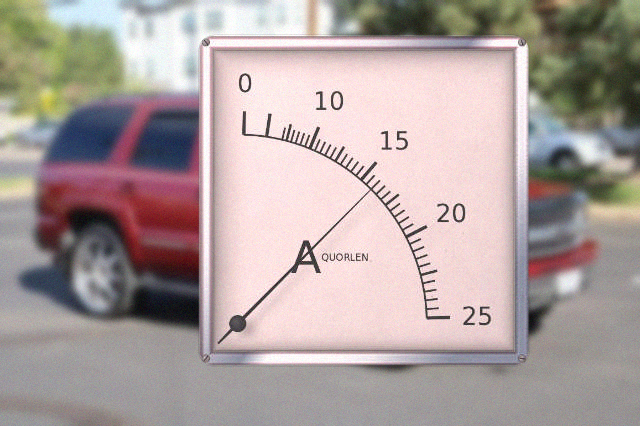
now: 16
